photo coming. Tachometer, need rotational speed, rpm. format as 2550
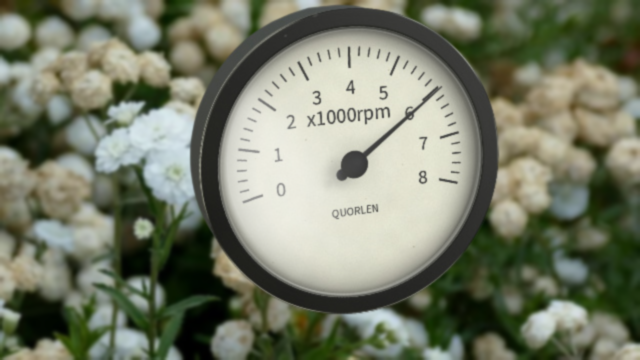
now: 6000
